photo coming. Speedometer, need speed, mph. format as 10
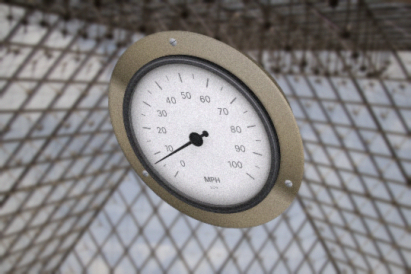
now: 7.5
